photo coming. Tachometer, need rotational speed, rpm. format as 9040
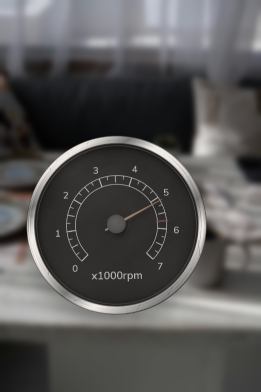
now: 5125
